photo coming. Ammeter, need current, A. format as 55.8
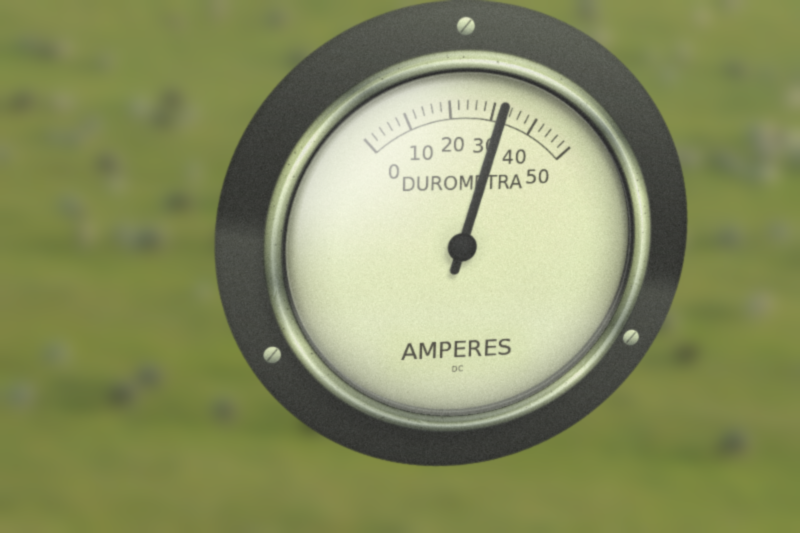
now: 32
